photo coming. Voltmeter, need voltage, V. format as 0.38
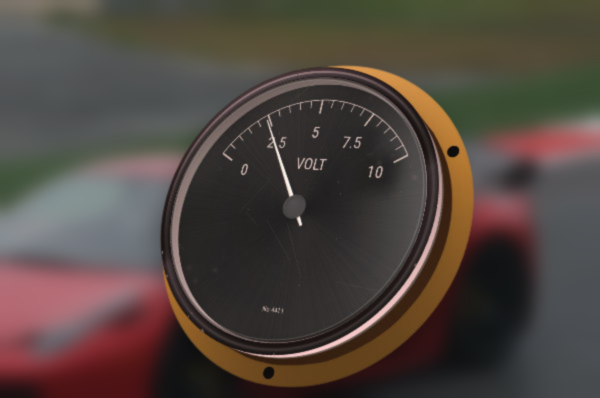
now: 2.5
